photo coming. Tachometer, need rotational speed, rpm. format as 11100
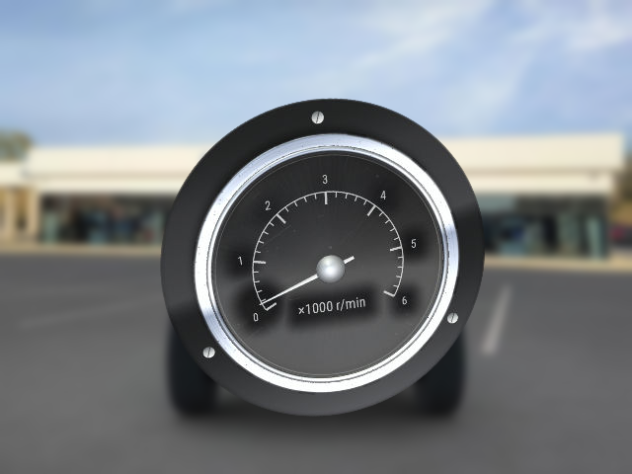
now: 200
